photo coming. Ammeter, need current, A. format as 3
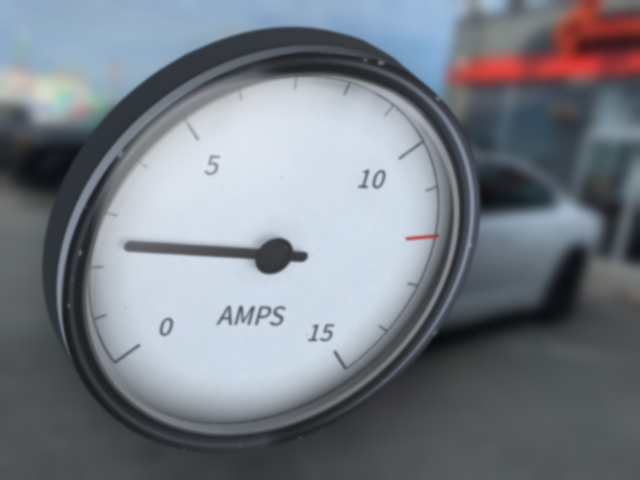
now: 2.5
